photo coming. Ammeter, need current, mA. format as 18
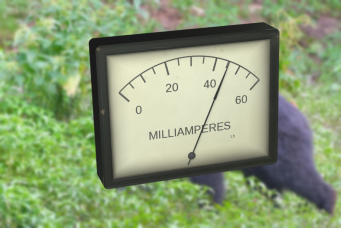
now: 45
